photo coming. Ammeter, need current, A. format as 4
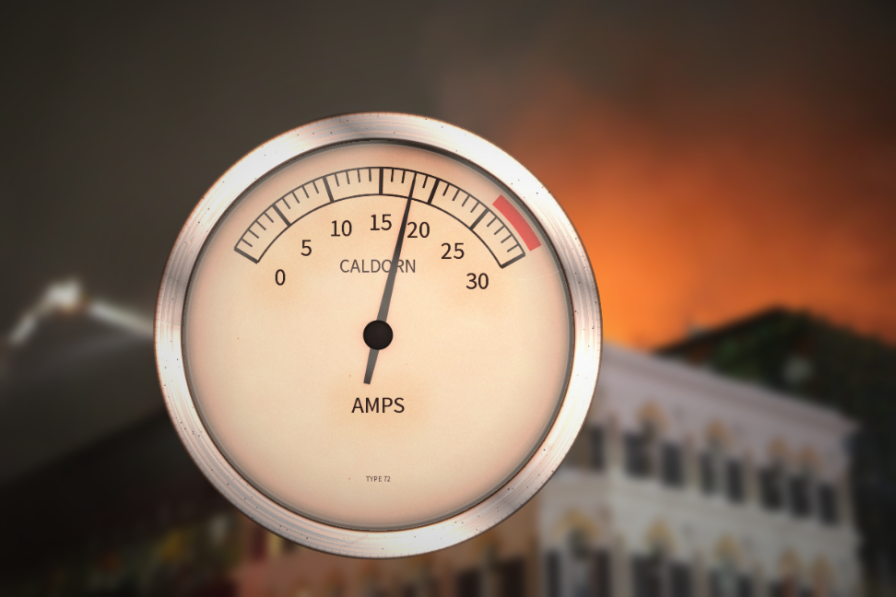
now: 18
